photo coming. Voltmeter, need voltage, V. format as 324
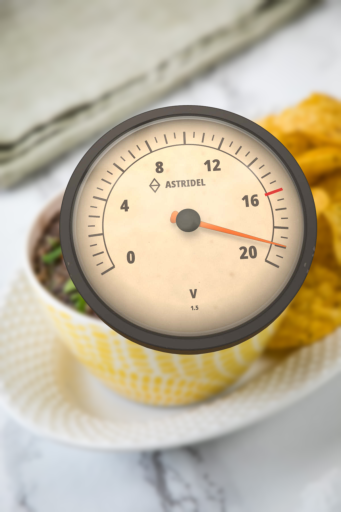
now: 19
